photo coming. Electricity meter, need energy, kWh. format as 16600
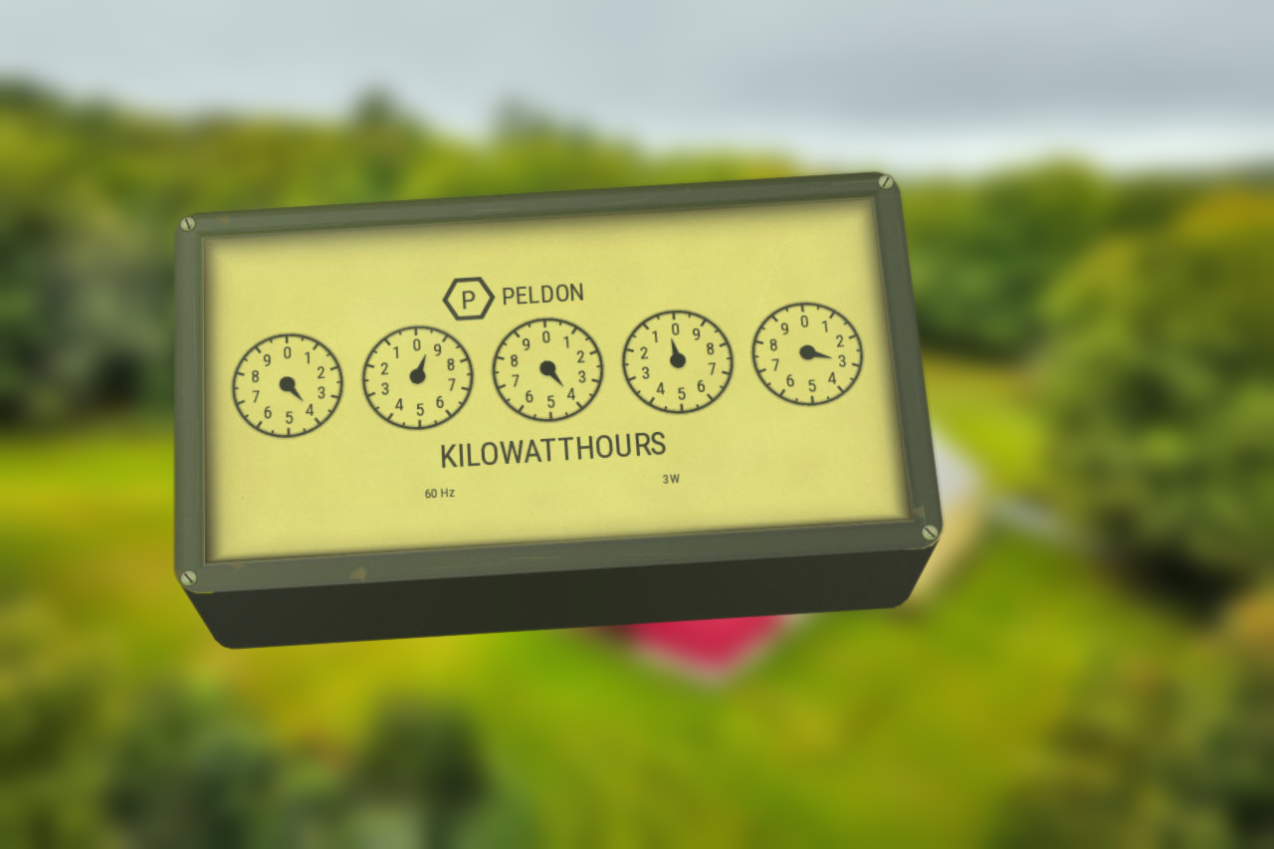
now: 39403
